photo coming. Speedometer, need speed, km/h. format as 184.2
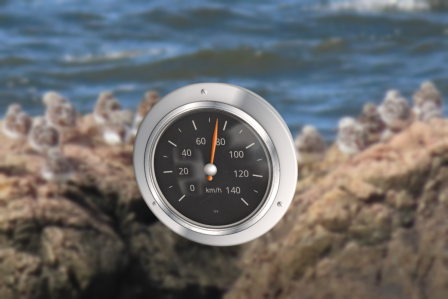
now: 75
